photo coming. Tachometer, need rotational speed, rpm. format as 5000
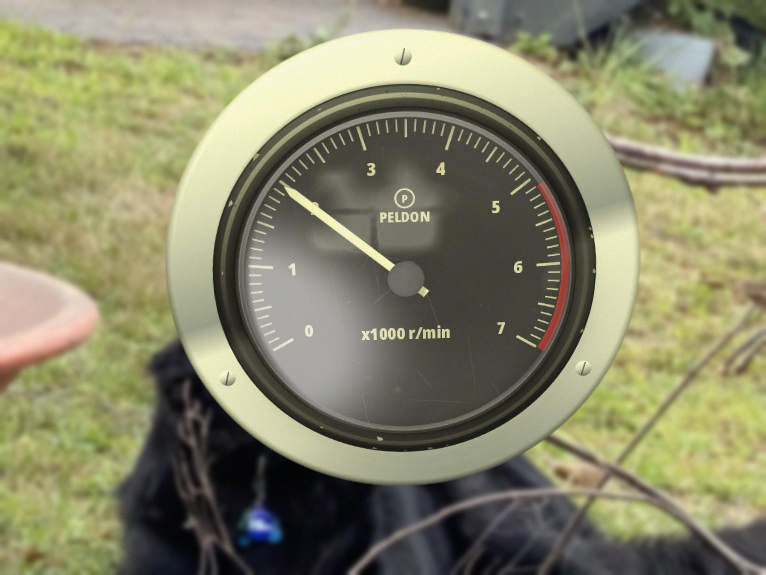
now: 2000
